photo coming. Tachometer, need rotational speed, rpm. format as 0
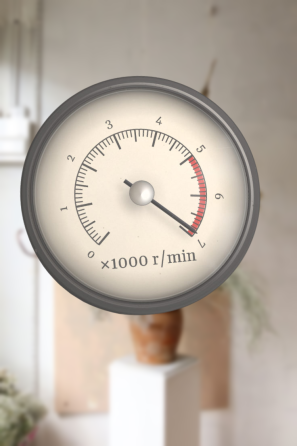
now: 6900
